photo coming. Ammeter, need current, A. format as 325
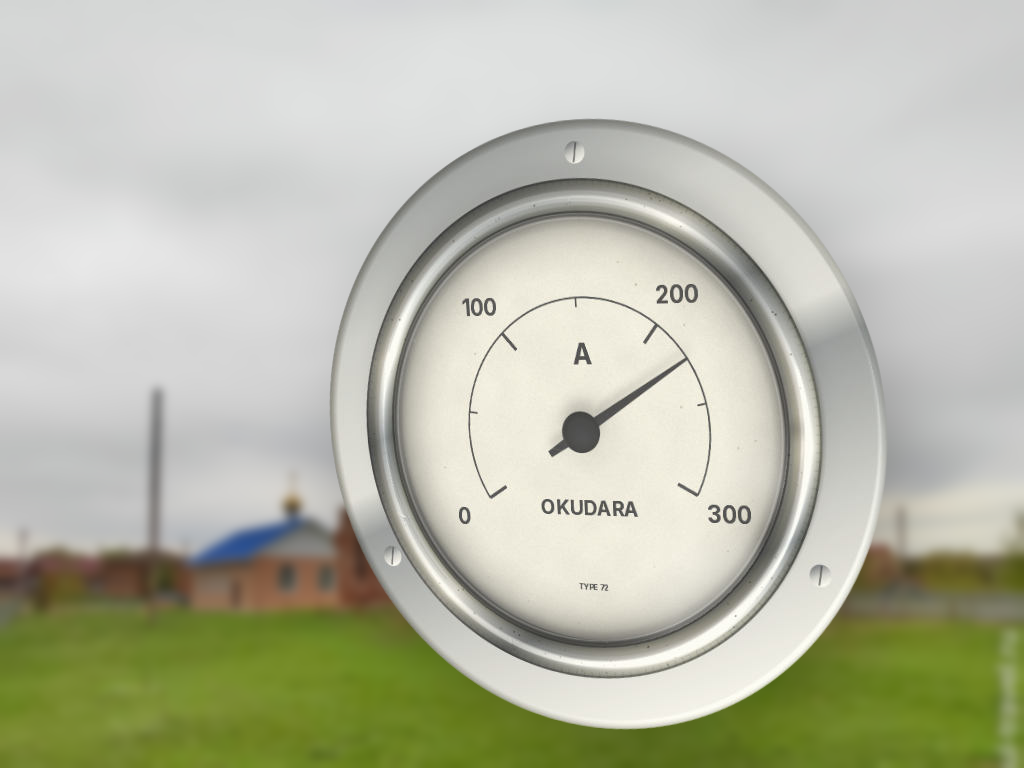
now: 225
